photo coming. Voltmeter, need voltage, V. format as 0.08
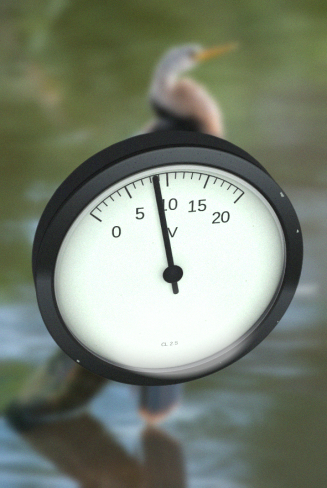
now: 8.5
